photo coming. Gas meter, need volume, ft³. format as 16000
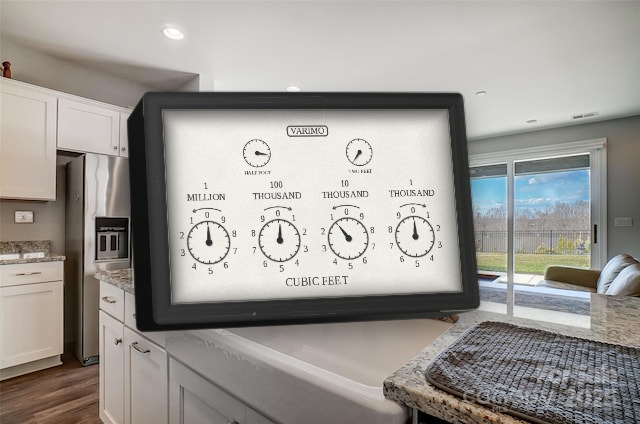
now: 1000
